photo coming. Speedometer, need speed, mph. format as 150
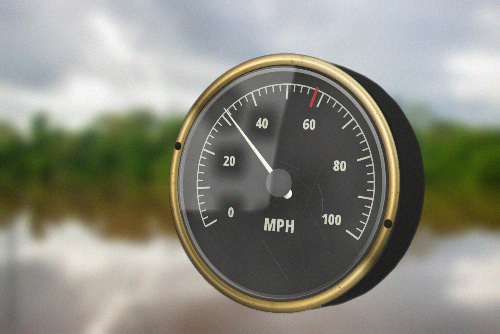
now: 32
